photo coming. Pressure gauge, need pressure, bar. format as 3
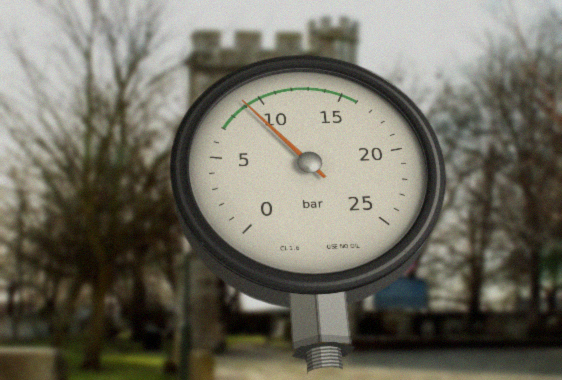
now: 9
